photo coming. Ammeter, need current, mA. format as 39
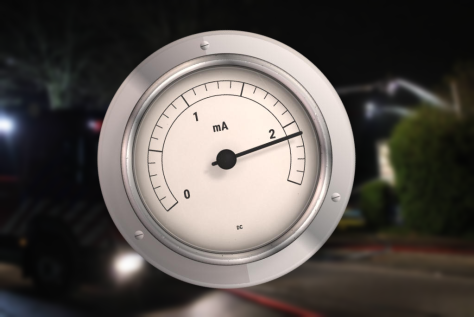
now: 2.1
